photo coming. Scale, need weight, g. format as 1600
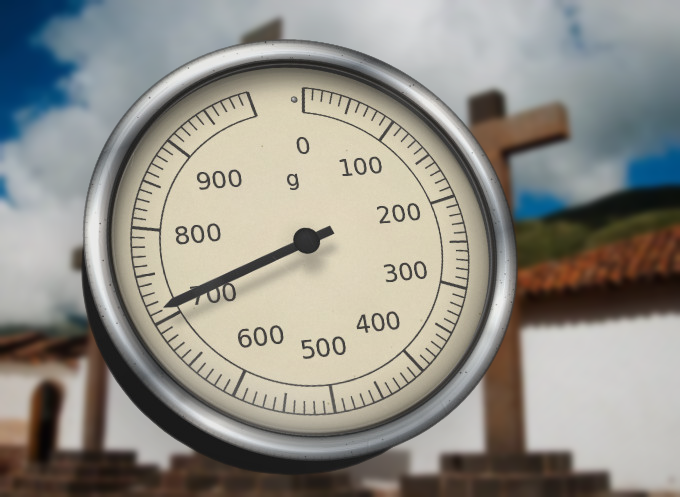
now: 710
